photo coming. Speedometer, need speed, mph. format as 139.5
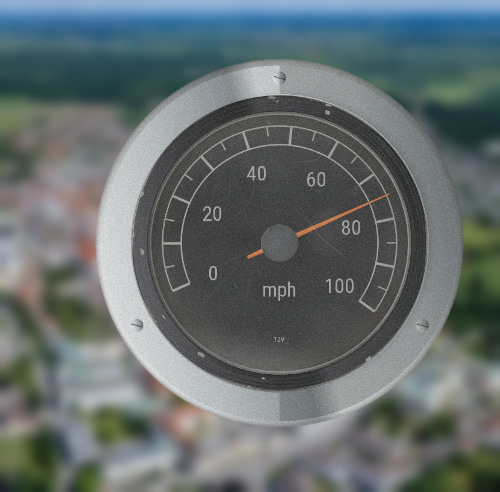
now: 75
